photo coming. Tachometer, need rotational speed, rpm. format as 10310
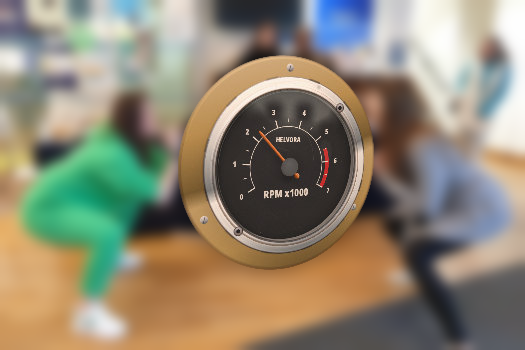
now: 2250
